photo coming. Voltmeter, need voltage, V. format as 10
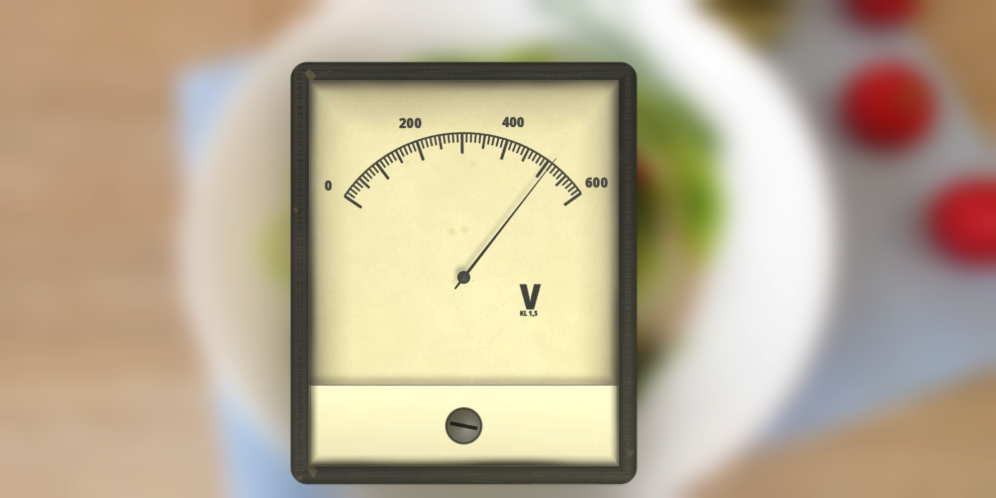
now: 510
